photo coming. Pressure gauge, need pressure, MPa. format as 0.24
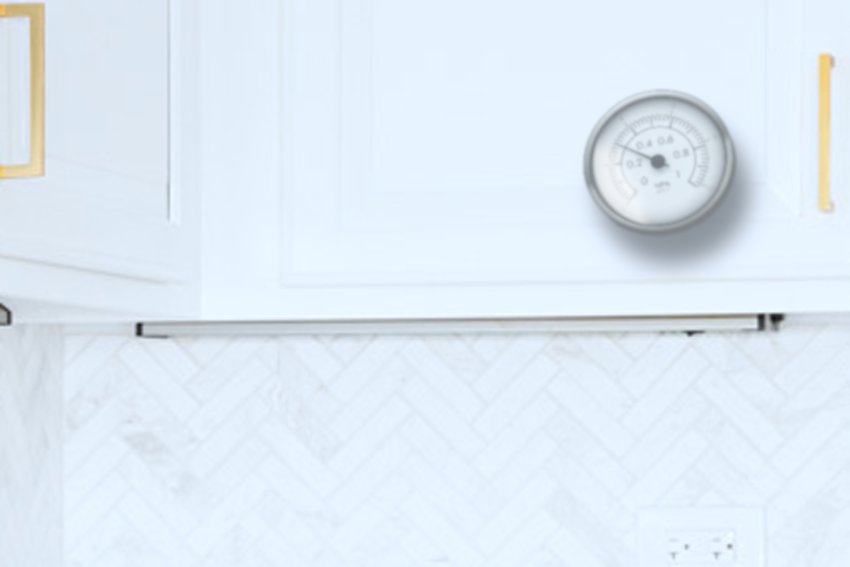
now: 0.3
